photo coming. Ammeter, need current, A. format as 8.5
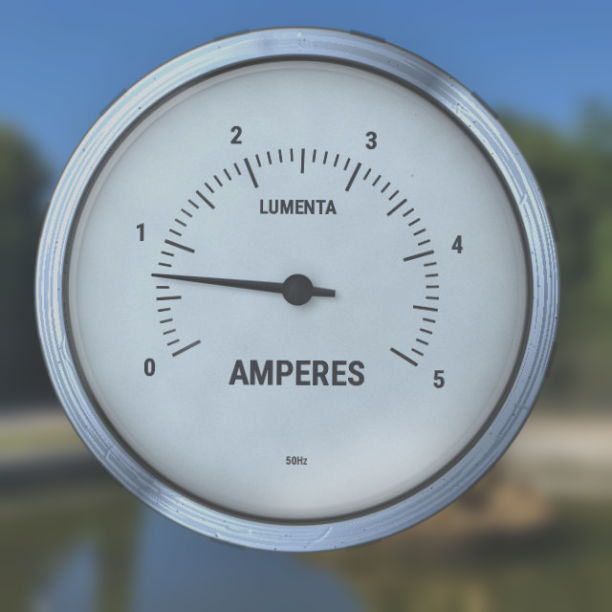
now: 0.7
